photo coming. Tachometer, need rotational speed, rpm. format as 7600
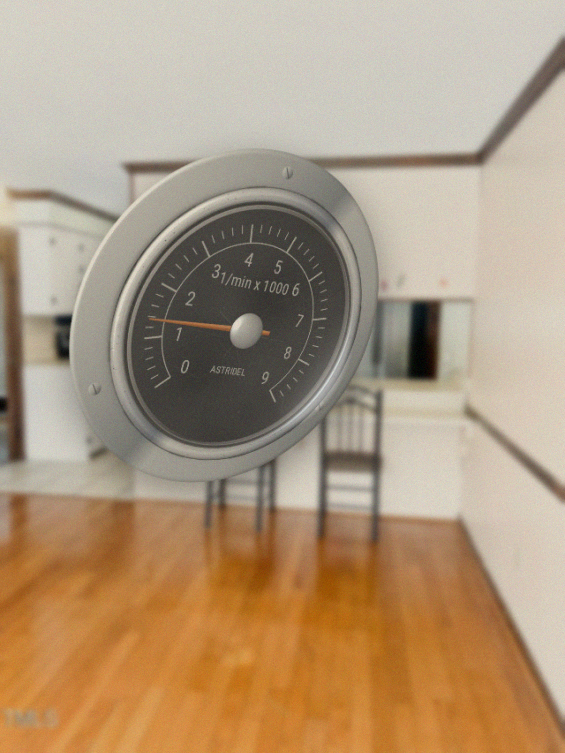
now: 1400
